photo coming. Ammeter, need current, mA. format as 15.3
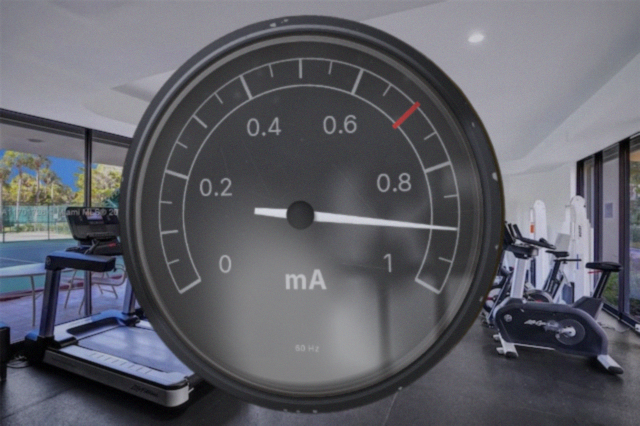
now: 0.9
